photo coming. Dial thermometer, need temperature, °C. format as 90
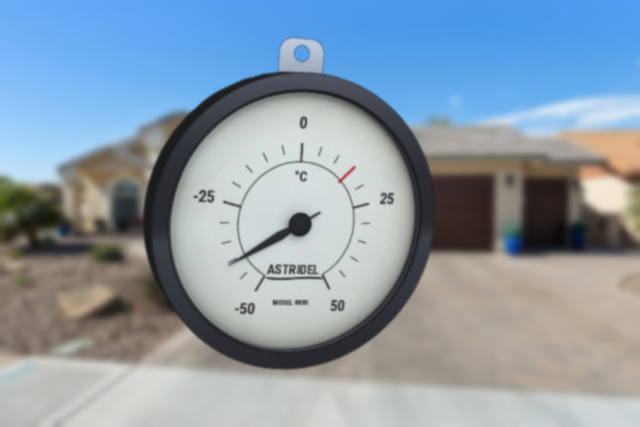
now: -40
